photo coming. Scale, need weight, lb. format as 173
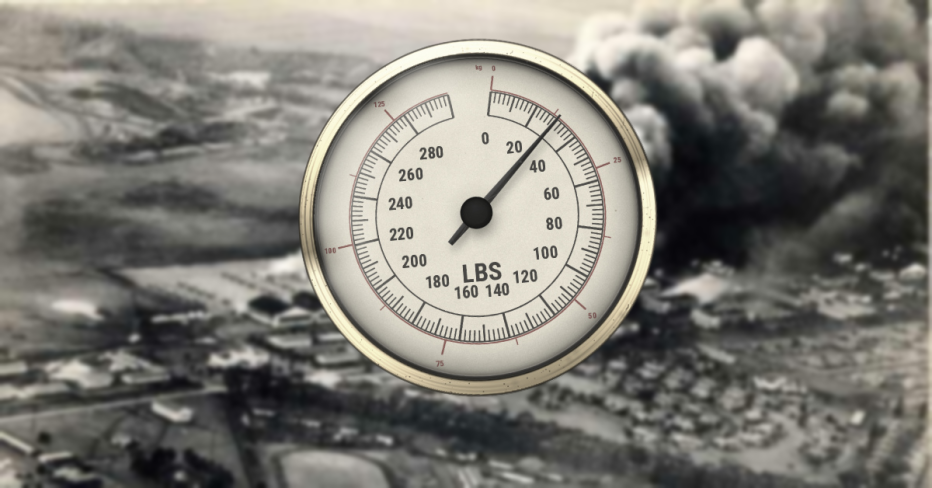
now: 30
